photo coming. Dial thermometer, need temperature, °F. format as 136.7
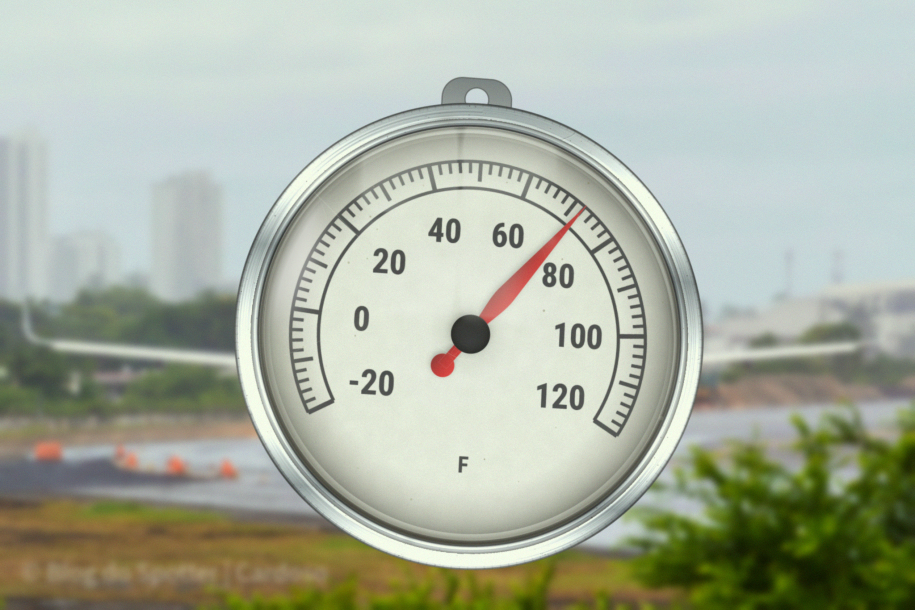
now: 72
